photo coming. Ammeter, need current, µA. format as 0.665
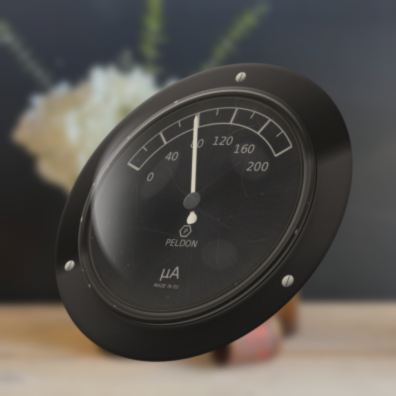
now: 80
